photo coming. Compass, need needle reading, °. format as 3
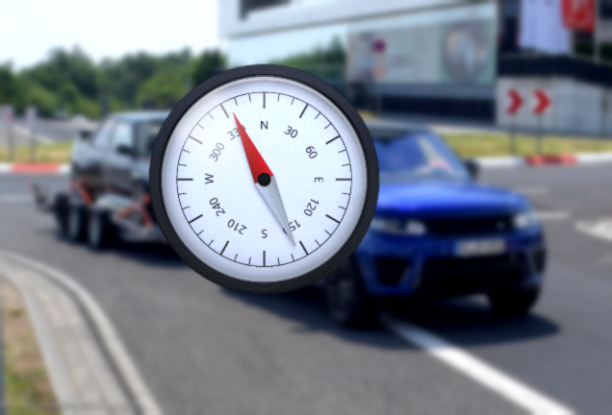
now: 335
